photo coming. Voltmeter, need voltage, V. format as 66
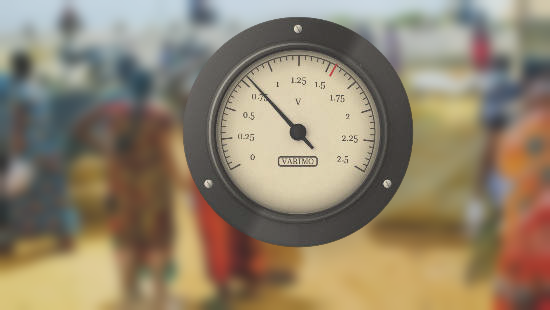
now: 0.8
